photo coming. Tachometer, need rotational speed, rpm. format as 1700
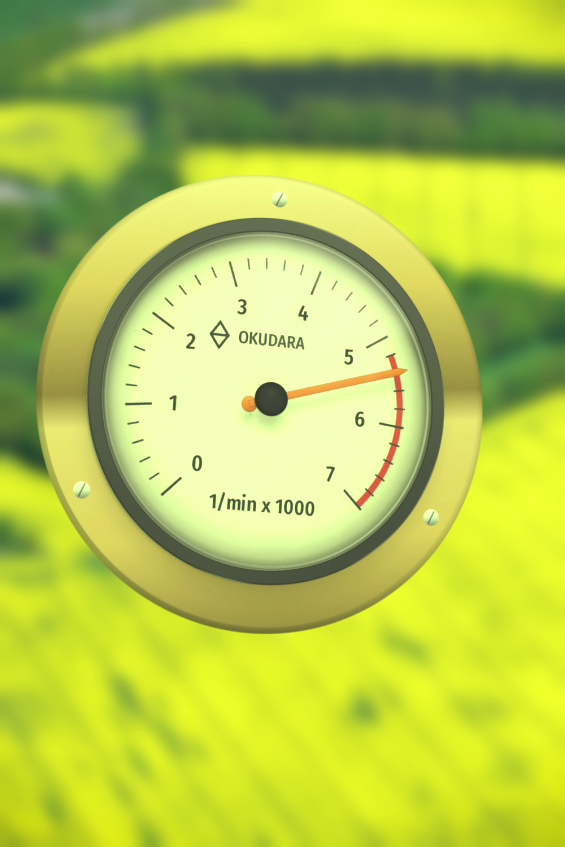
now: 5400
